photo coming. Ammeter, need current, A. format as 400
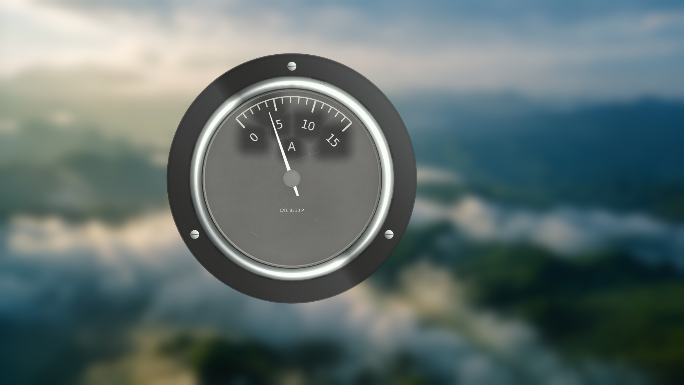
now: 4
